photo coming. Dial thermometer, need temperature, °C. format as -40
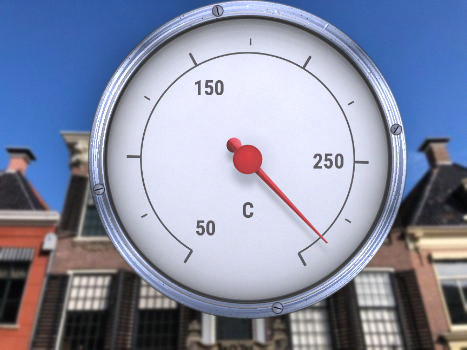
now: 287.5
